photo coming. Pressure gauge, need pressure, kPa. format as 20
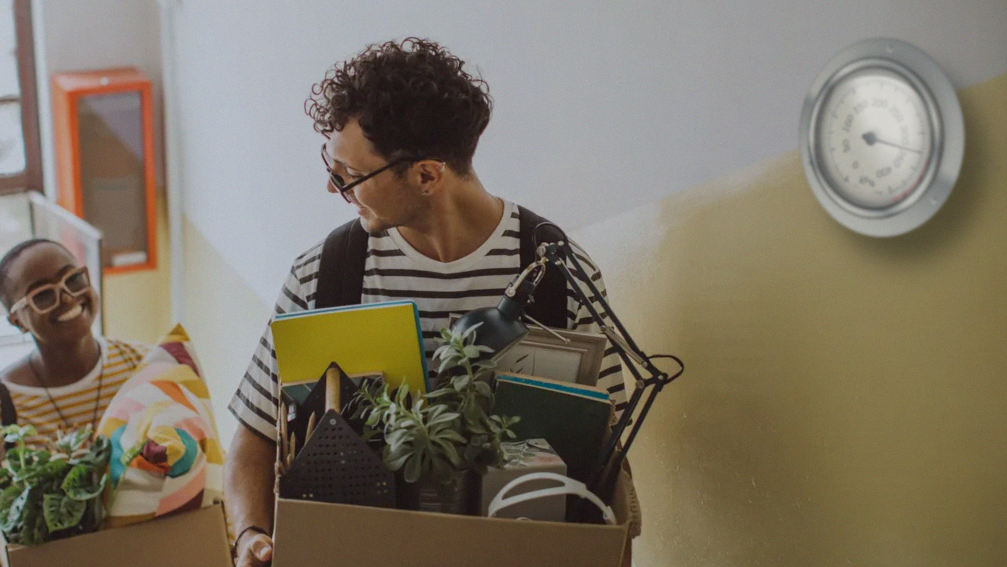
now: 325
